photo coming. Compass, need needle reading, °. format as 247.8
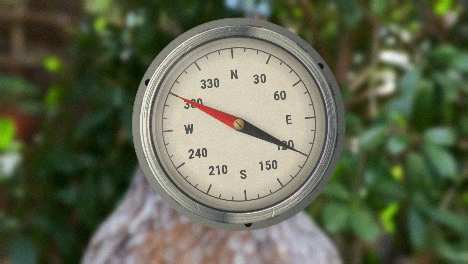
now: 300
